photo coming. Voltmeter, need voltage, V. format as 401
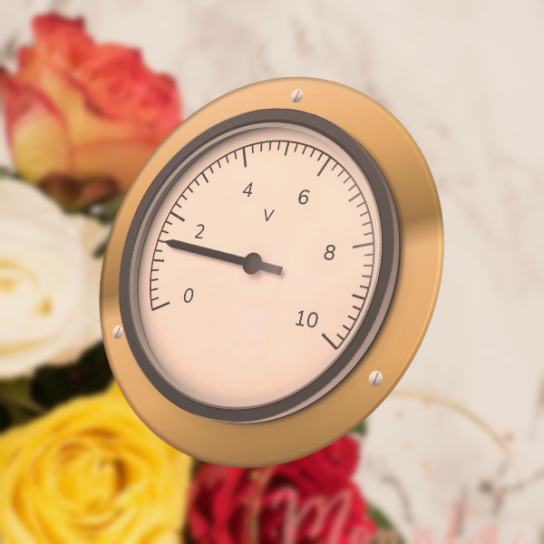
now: 1.4
